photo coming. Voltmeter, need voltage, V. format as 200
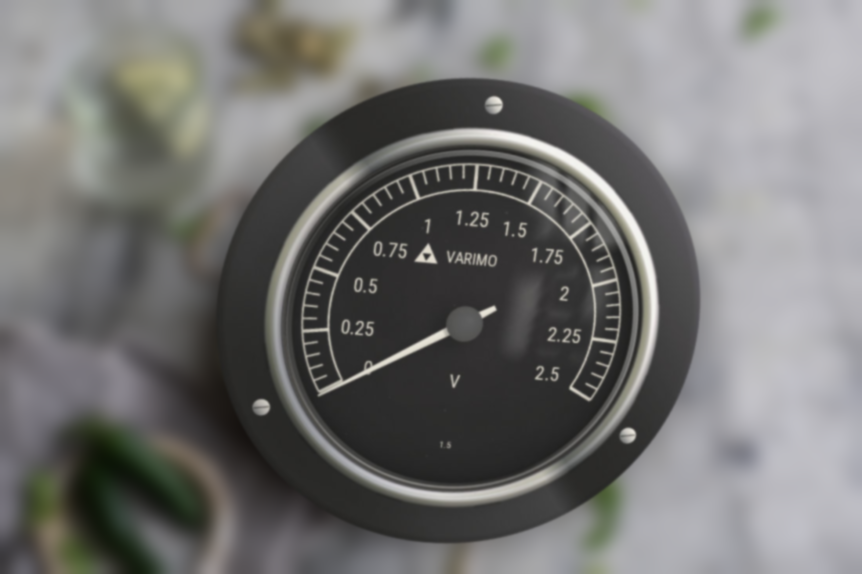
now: 0
